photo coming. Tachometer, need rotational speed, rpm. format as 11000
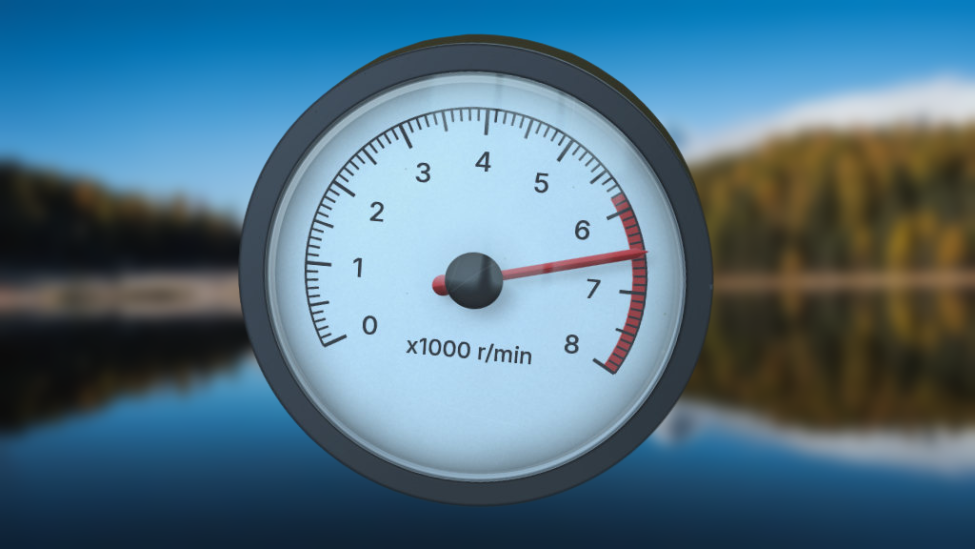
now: 6500
